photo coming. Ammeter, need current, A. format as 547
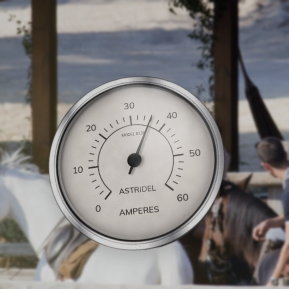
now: 36
